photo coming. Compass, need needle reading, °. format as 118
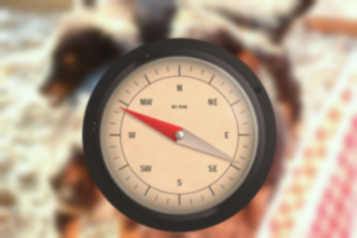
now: 295
